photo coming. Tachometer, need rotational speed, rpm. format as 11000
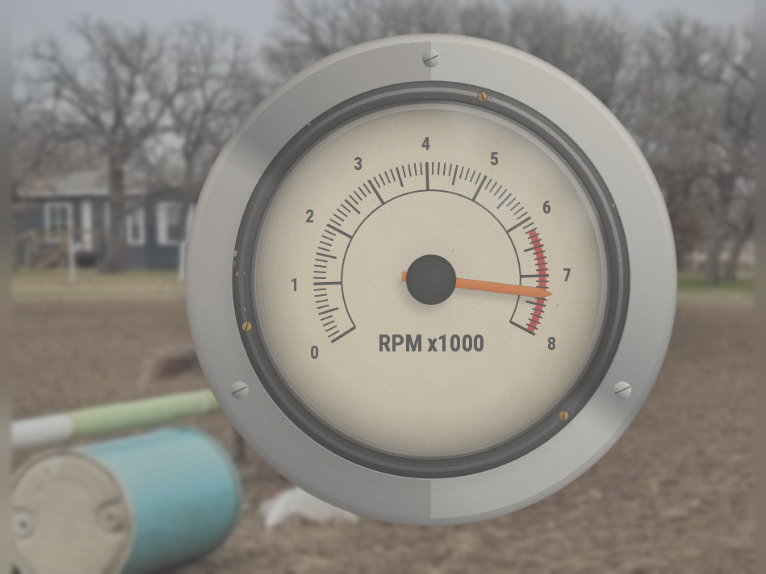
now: 7300
